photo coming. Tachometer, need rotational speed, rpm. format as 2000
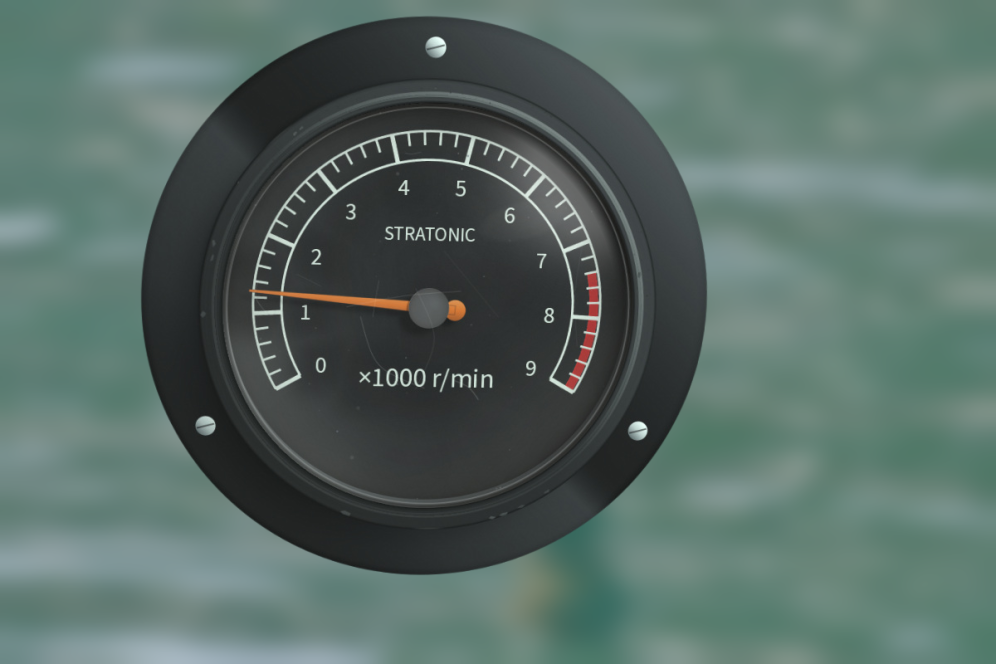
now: 1300
